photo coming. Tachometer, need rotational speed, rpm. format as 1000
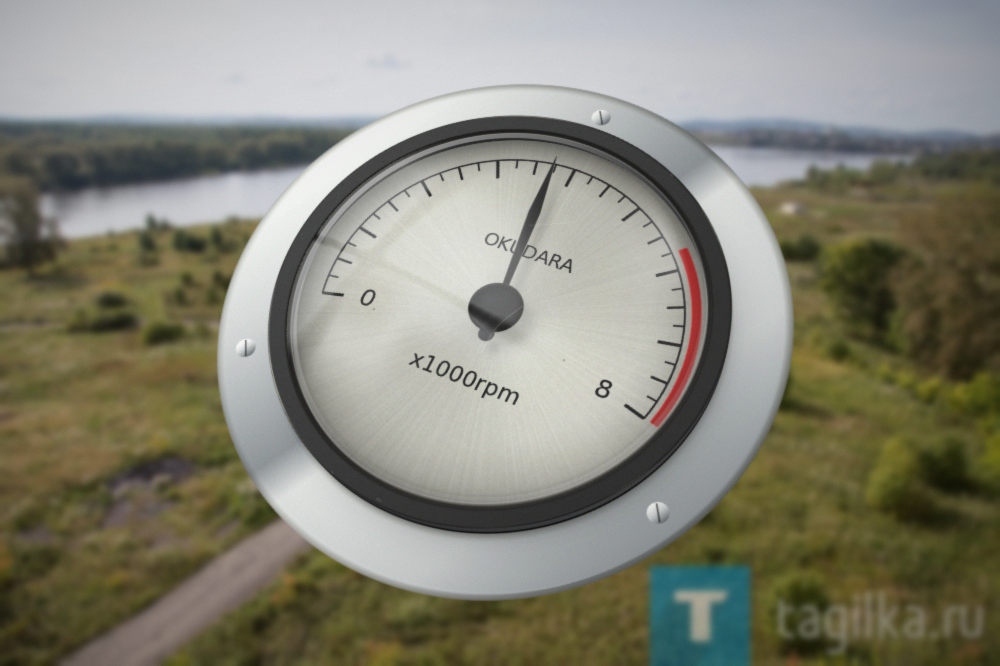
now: 3750
